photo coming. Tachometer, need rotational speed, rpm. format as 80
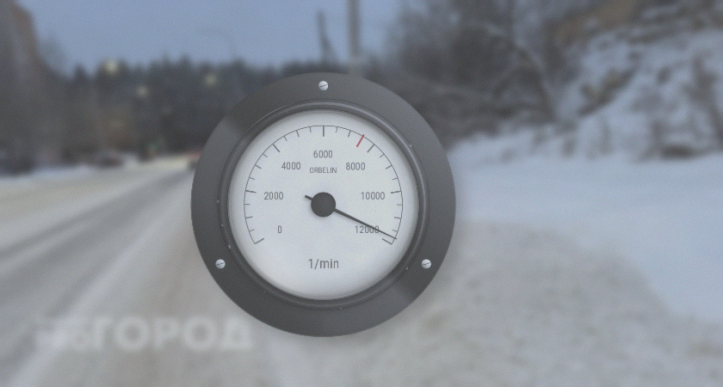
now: 11750
